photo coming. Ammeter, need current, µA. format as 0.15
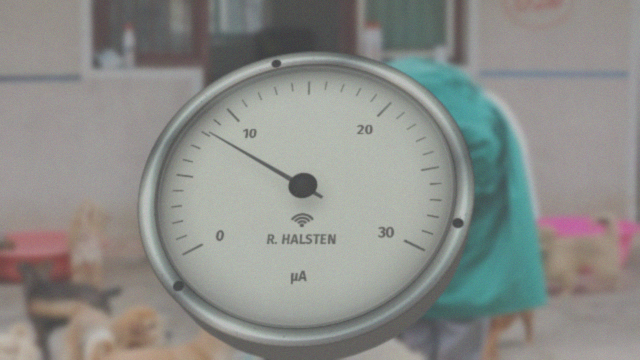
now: 8
